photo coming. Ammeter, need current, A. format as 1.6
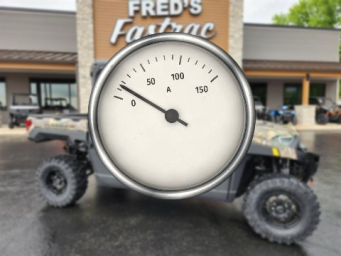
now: 15
